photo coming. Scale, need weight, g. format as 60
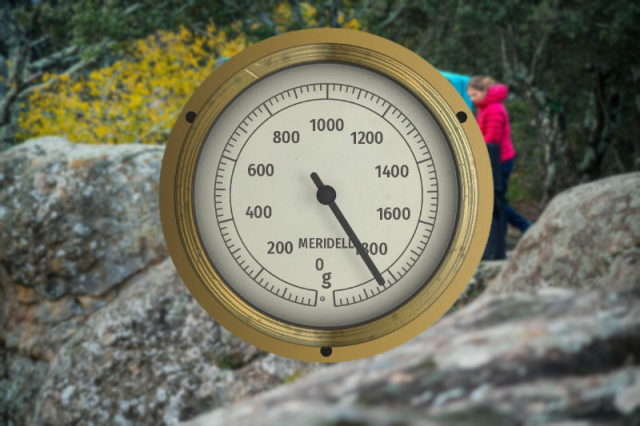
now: 1840
